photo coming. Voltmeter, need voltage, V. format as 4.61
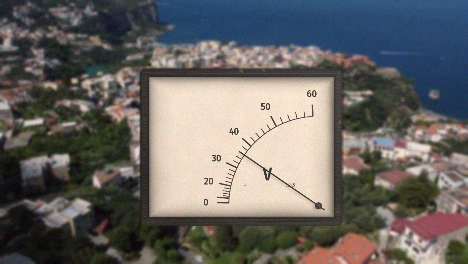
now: 36
